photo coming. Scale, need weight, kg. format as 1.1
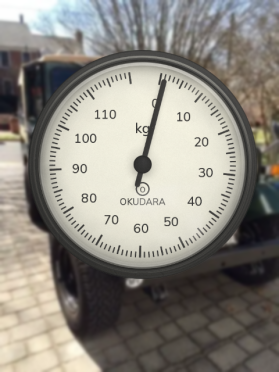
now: 1
